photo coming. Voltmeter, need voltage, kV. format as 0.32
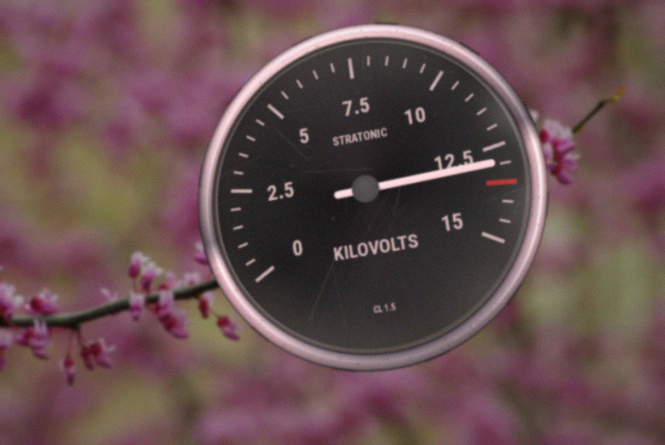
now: 13
